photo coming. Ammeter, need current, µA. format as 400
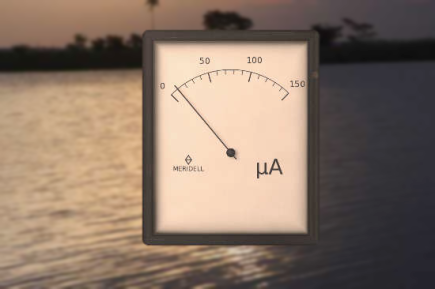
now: 10
